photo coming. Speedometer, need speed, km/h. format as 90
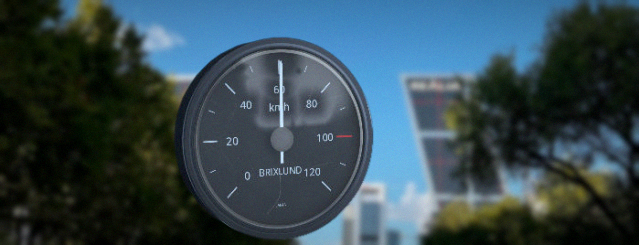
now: 60
